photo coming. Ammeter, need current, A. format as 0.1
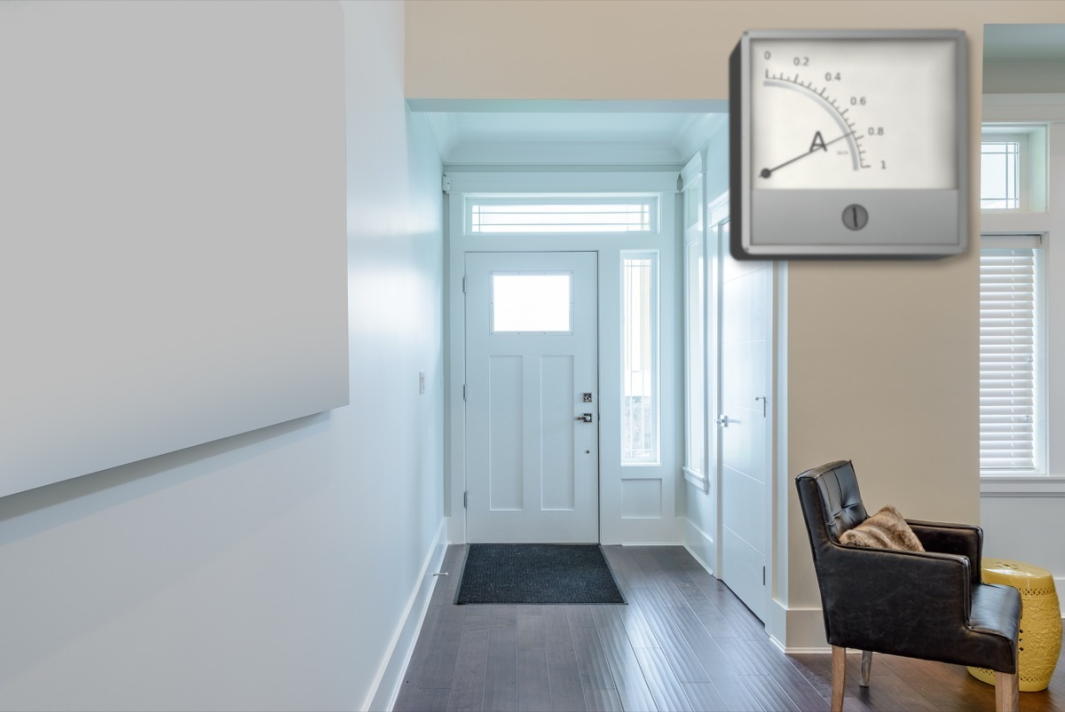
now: 0.75
